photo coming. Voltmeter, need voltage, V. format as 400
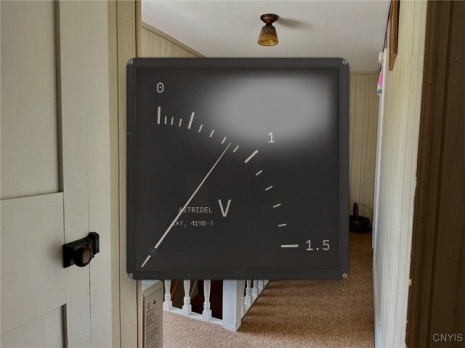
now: 0.85
